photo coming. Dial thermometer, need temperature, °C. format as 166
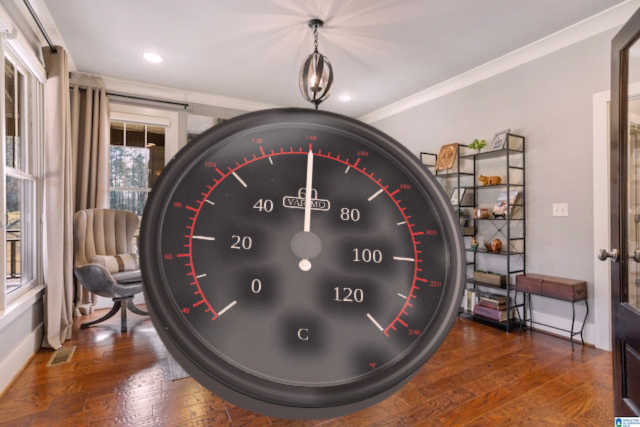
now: 60
